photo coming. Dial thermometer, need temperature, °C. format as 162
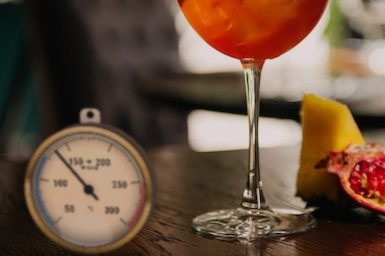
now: 137.5
